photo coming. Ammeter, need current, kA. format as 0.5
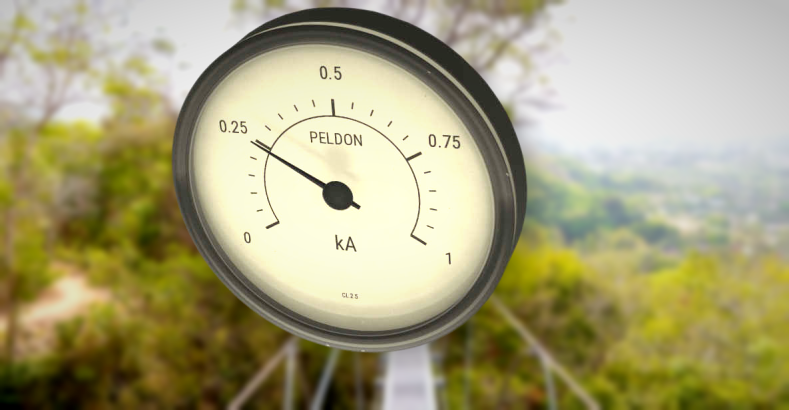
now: 0.25
